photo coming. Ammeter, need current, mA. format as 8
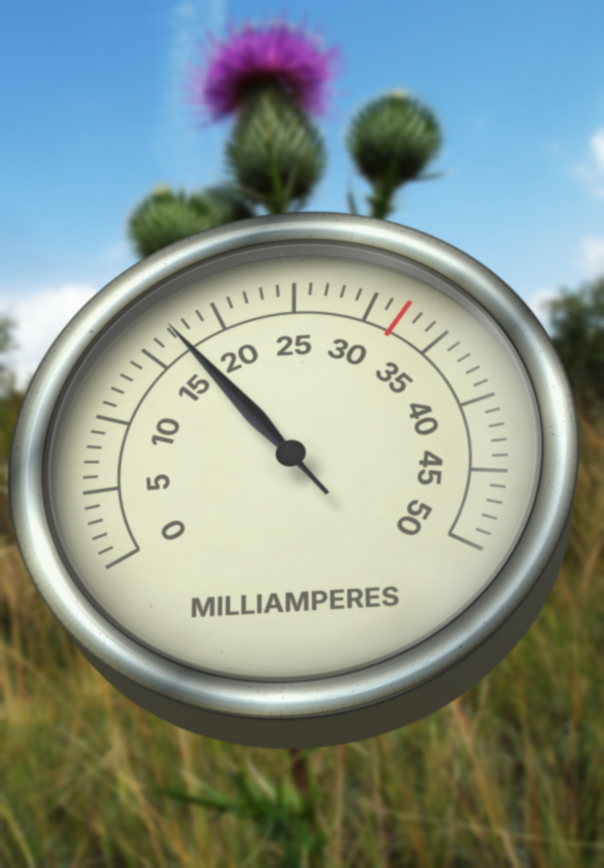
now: 17
